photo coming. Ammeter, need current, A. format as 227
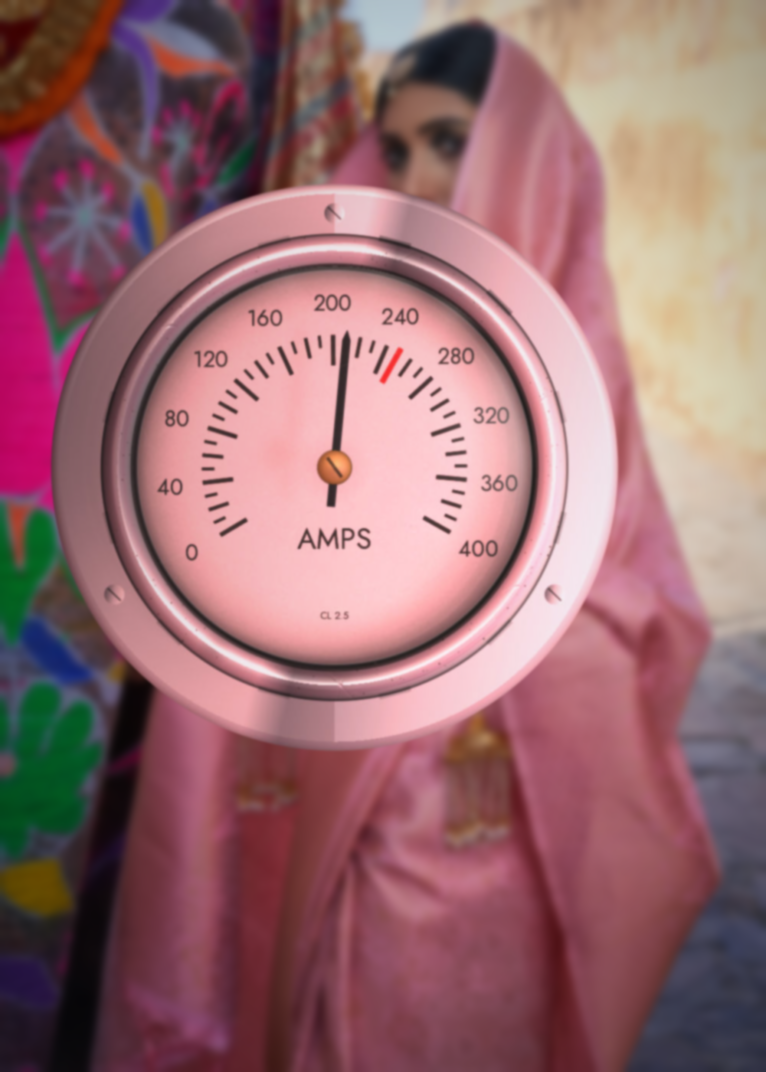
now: 210
